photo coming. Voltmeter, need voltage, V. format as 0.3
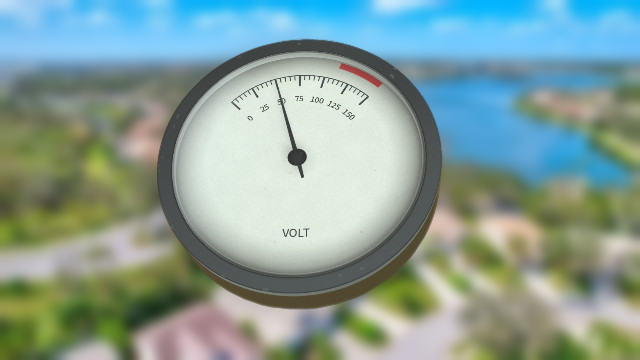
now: 50
